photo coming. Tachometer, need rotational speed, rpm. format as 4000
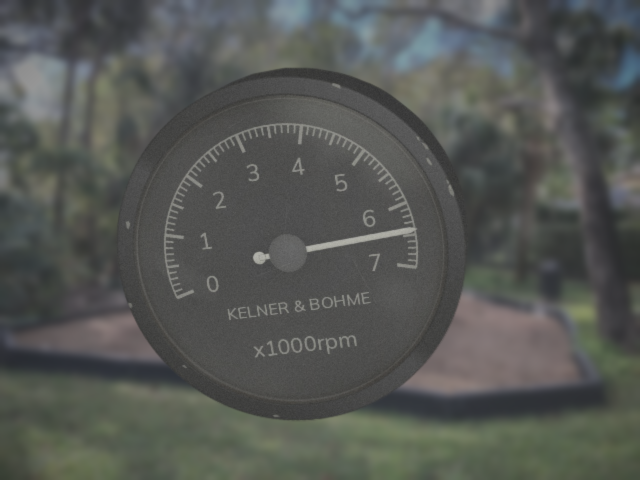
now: 6400
